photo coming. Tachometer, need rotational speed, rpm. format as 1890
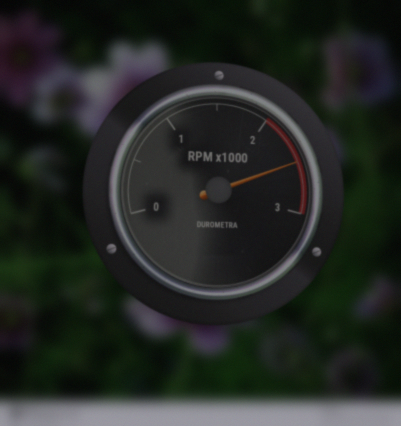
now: 2500
